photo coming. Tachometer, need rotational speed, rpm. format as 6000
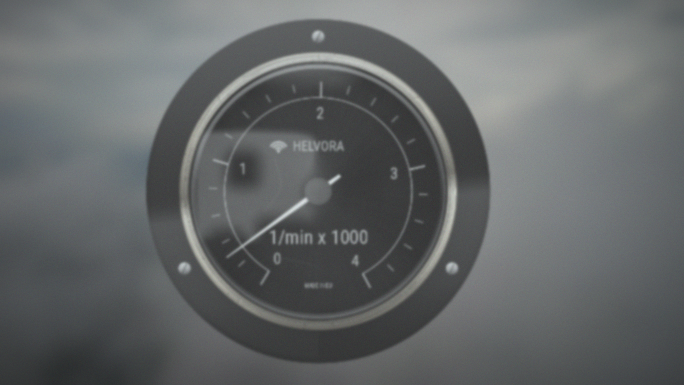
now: 300
